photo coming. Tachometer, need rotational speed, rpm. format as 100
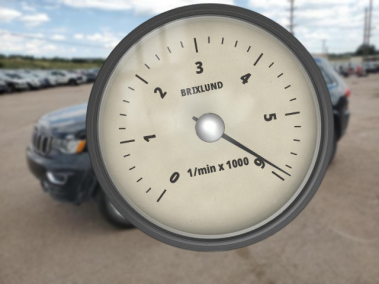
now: 5900
